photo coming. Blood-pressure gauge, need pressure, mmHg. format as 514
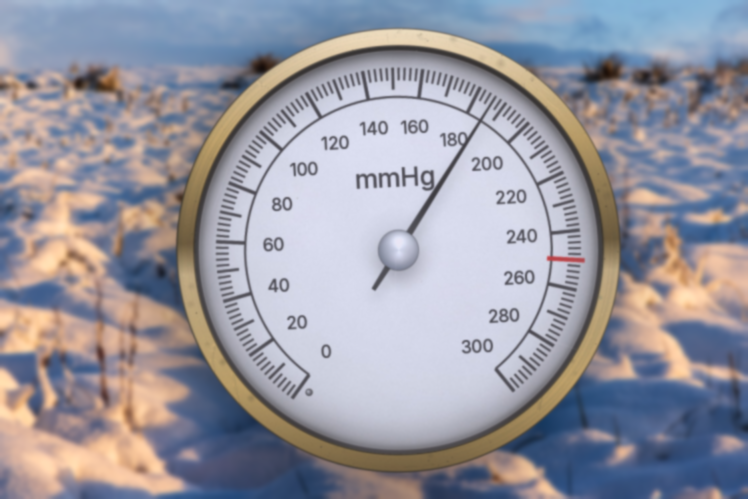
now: 186
